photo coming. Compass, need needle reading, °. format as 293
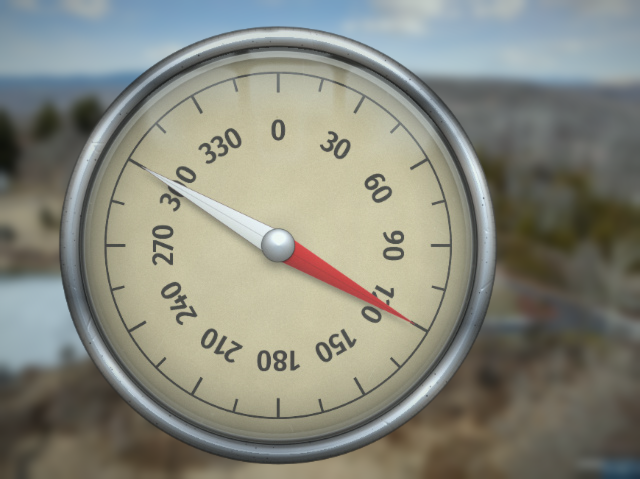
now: 120
